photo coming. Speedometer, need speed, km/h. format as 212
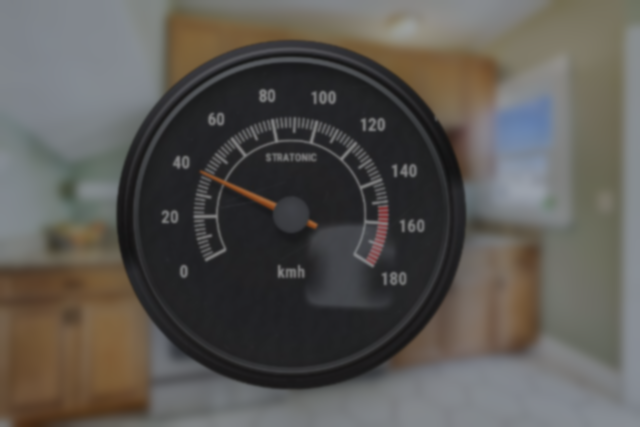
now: 40
